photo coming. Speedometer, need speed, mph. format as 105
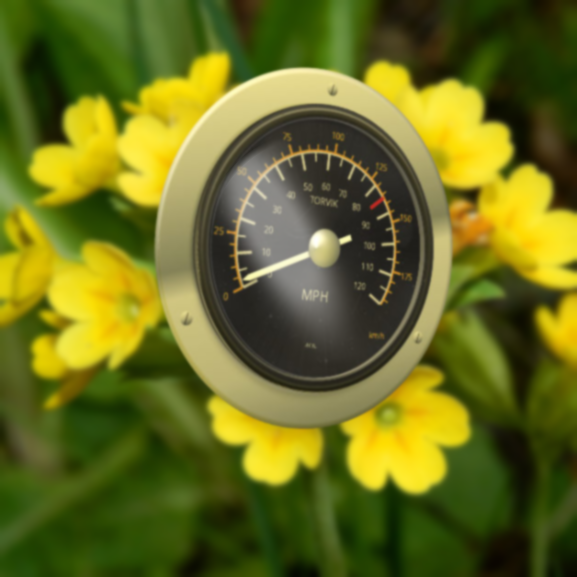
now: 2.5
